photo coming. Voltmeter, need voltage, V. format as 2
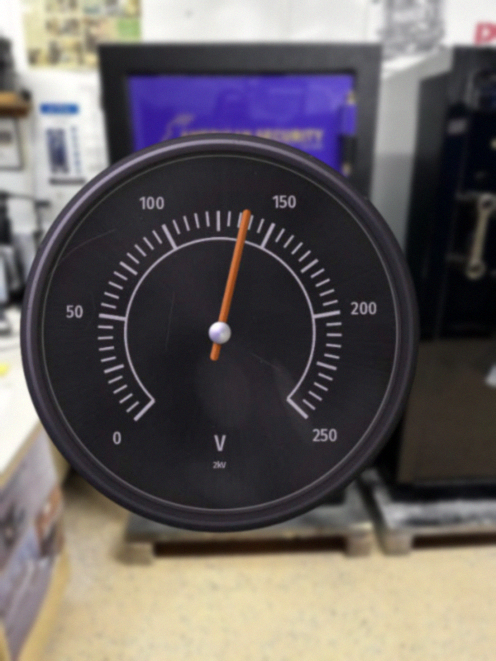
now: 137.5
